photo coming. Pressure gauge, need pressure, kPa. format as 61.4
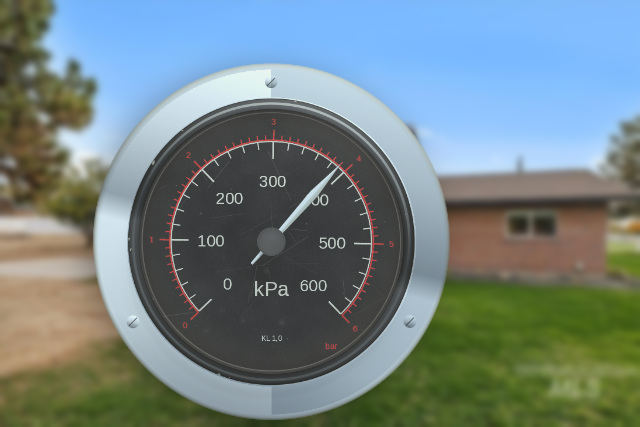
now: 390
